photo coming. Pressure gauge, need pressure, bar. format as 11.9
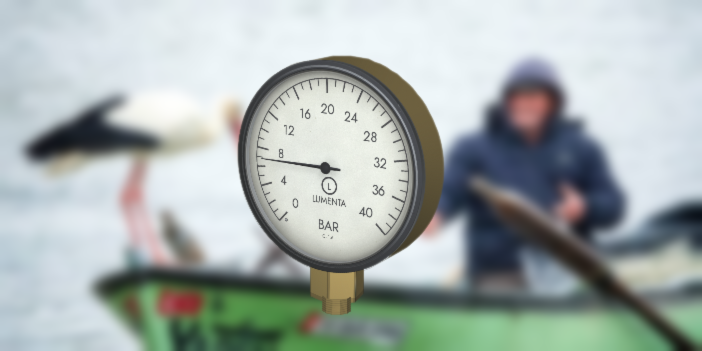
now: 7
